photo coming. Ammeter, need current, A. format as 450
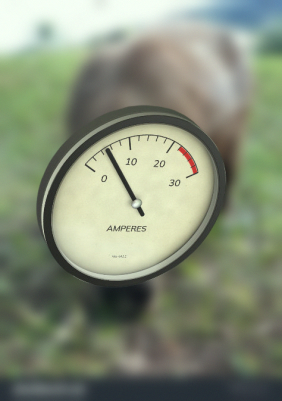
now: 5
